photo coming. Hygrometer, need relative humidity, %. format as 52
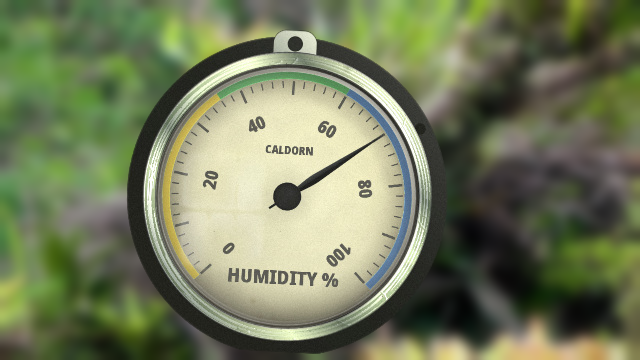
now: 70
